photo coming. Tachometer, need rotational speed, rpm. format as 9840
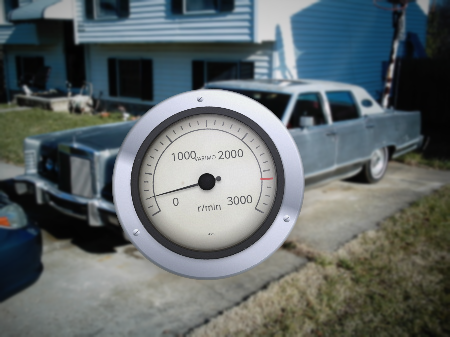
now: 200
